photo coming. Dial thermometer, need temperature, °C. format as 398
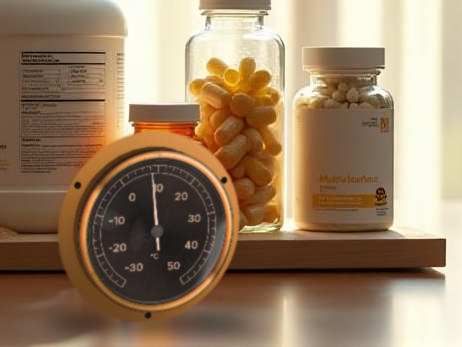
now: 8
